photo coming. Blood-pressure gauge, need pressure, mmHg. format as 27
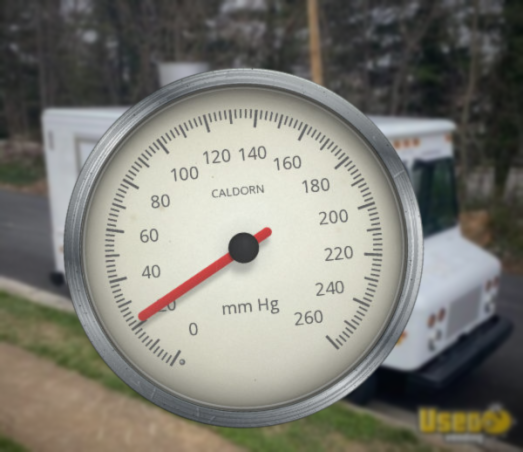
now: 22
